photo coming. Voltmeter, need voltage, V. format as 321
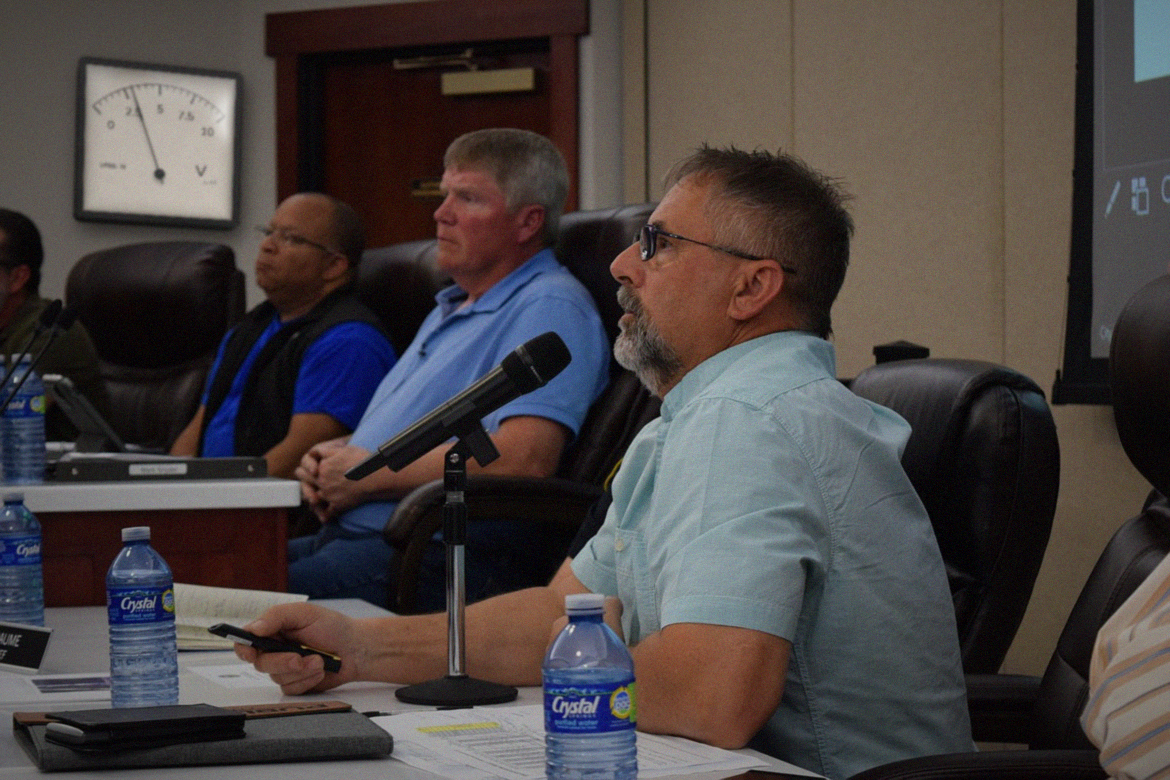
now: 3
